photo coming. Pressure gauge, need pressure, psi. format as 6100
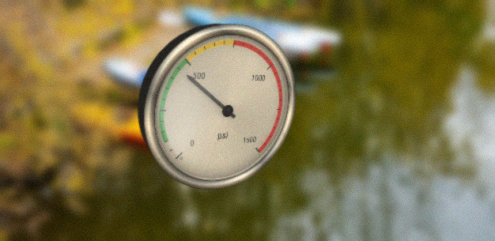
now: 450
